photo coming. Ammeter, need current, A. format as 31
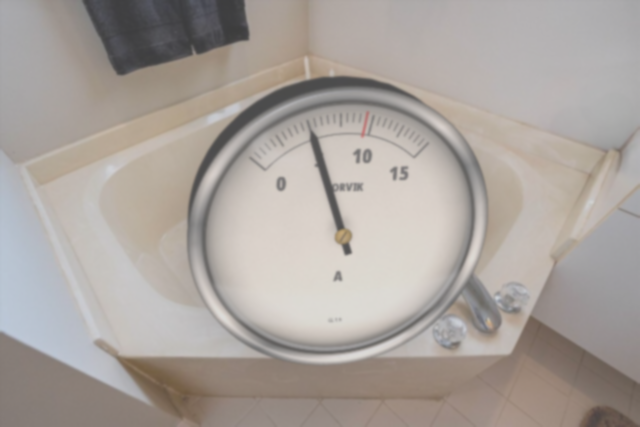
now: 5
